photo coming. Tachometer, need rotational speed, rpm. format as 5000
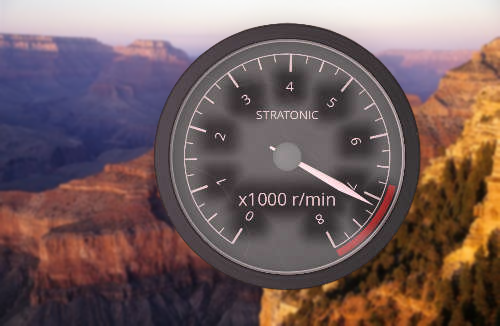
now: 7125
